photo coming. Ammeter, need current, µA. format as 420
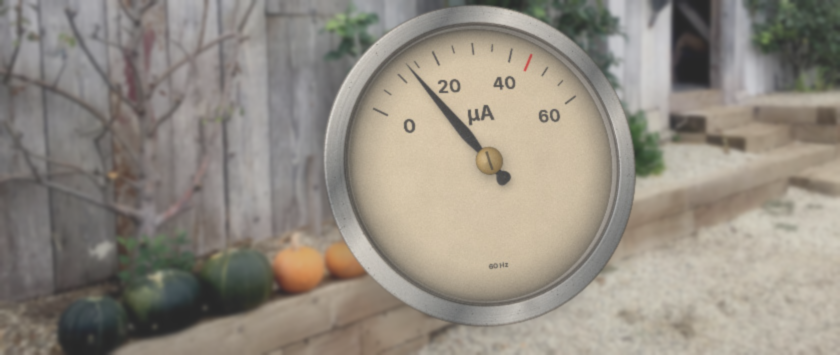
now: 12.5
